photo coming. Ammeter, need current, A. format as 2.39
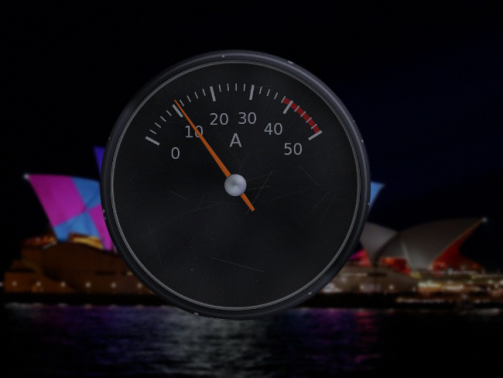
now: 11
